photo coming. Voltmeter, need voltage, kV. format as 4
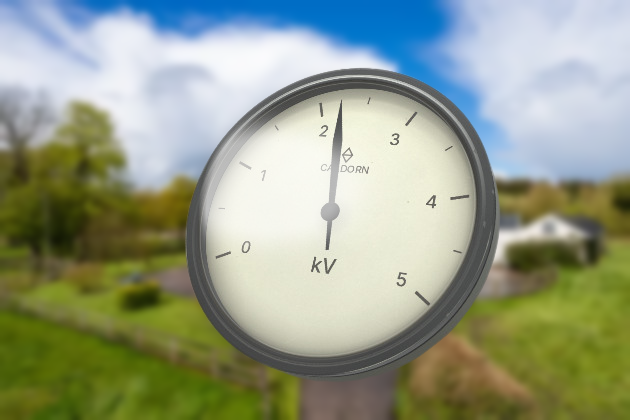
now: 2.25
